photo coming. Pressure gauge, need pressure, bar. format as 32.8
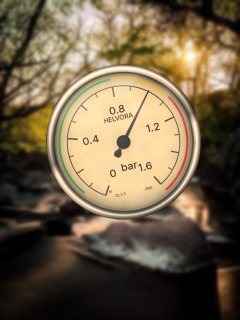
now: 1
